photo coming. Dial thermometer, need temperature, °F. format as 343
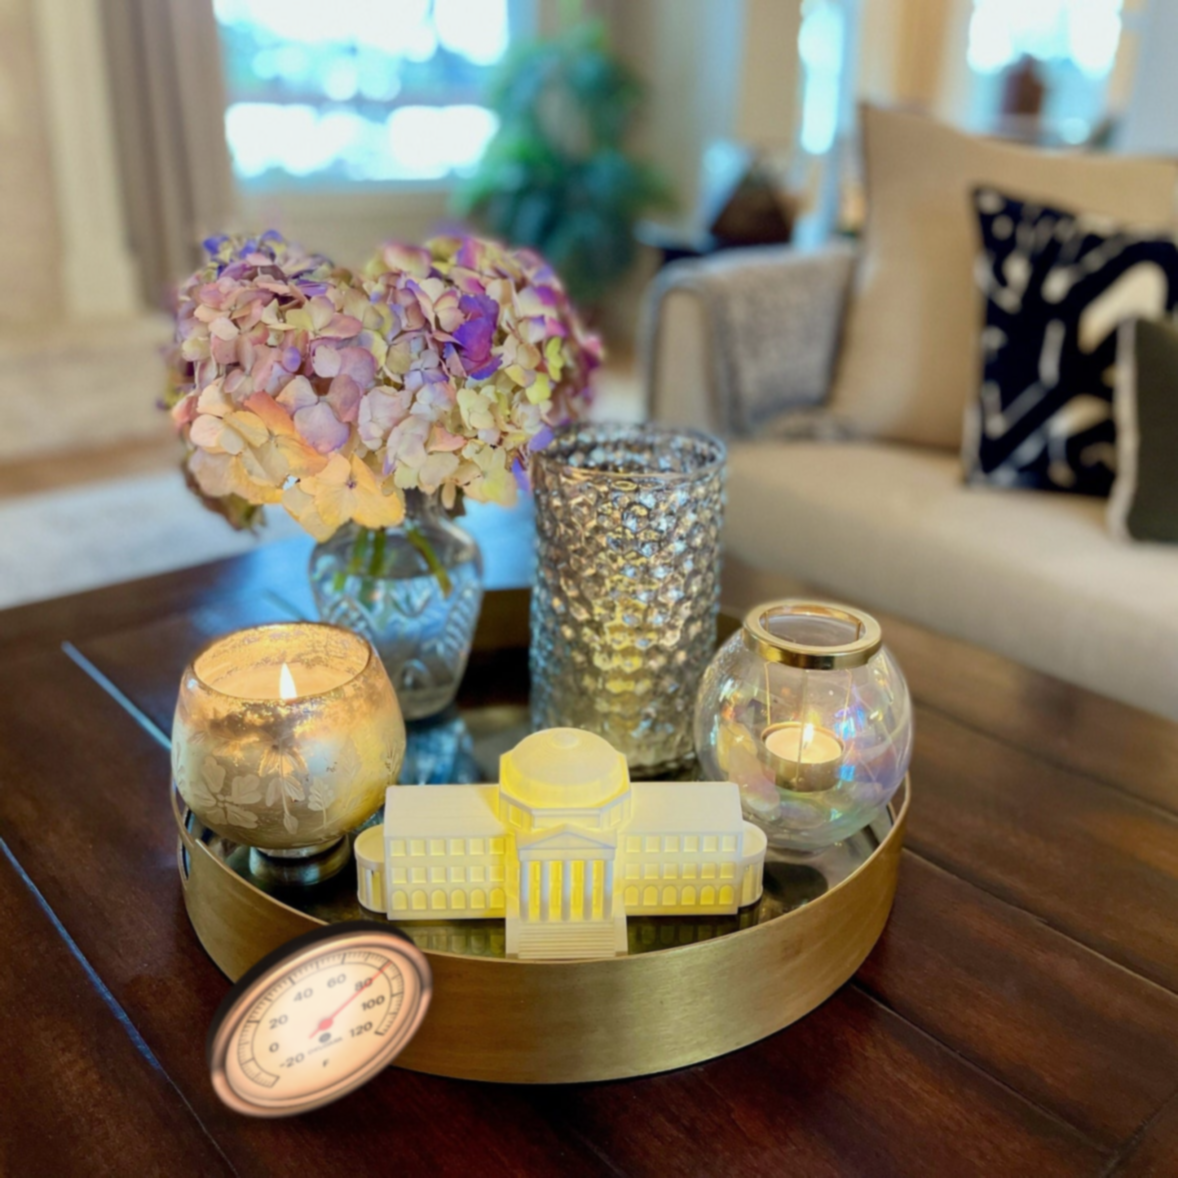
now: 80
